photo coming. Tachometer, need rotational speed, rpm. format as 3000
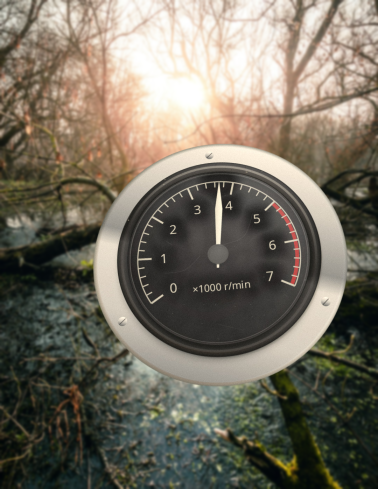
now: 3700
